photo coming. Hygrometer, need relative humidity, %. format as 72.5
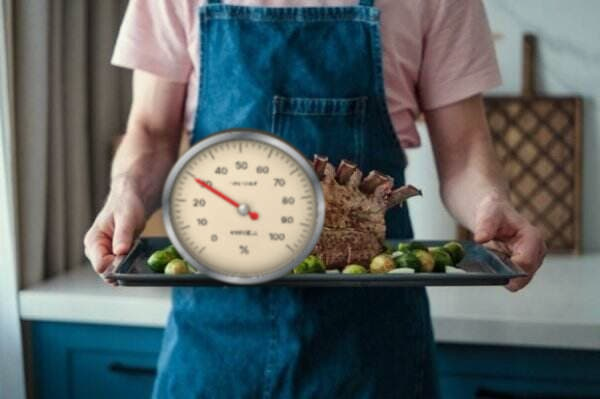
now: 30
